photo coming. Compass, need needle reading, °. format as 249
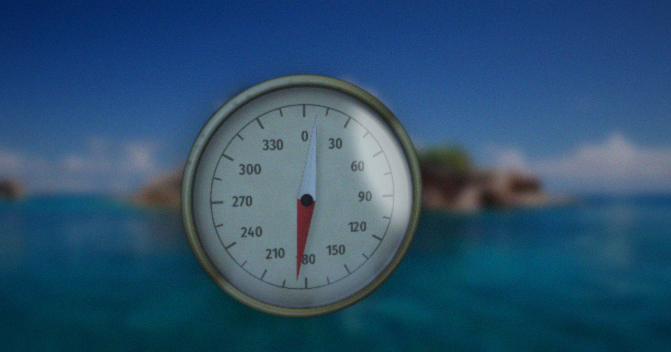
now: 187.5
